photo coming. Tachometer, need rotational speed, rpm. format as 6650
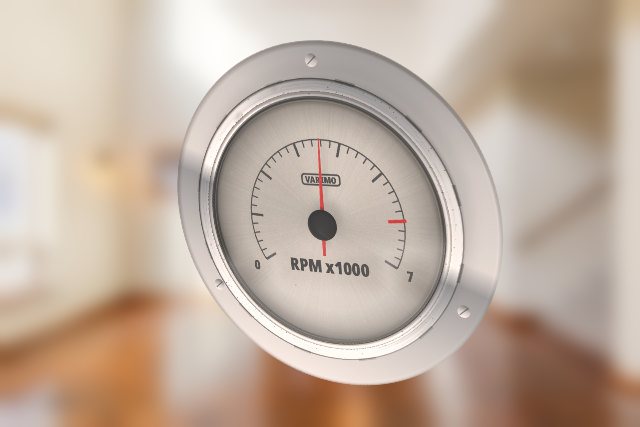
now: 3600
